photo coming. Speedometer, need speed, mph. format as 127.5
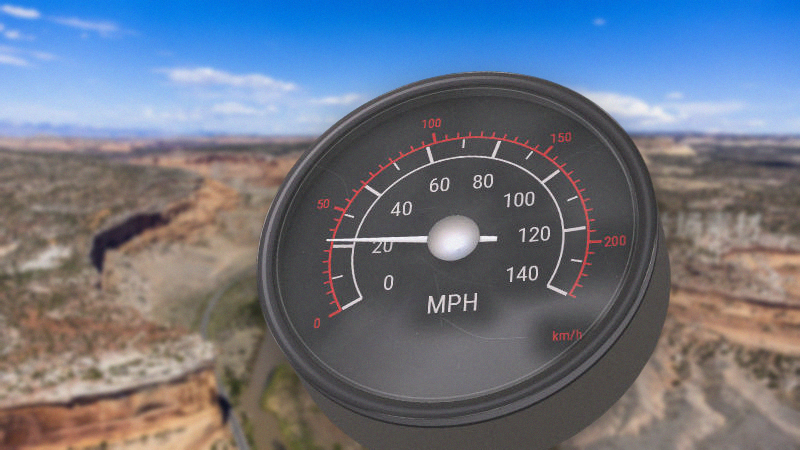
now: 20
